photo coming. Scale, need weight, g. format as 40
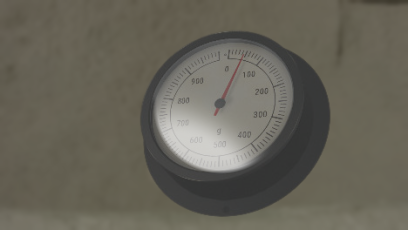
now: 50
